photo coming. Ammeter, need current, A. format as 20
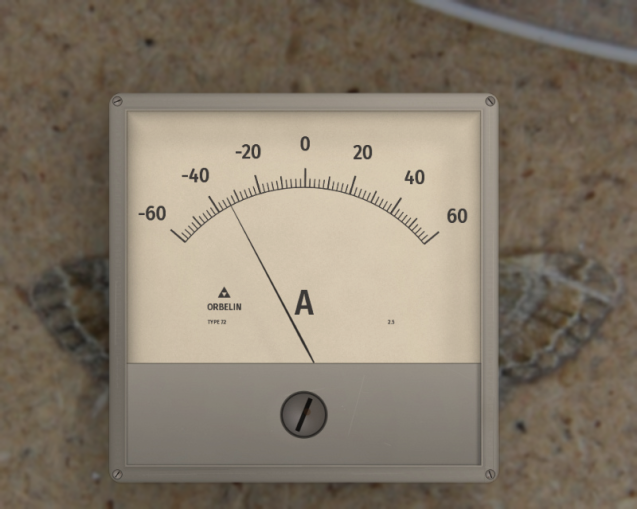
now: -34
